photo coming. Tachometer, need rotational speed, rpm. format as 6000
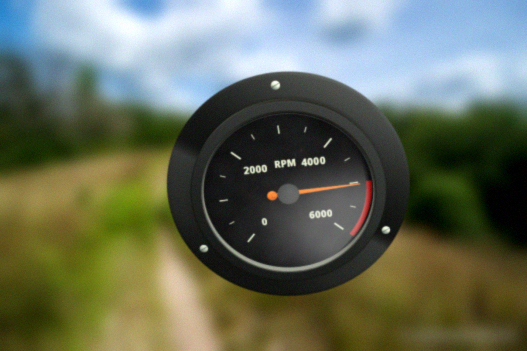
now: 5000
